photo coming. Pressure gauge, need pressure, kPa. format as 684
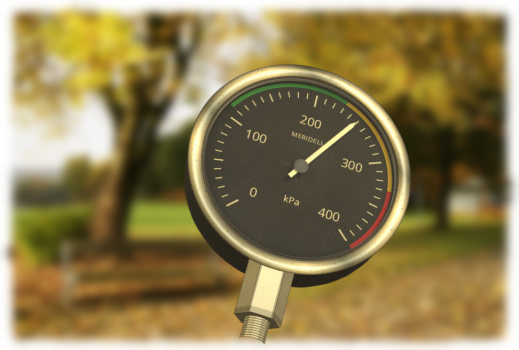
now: 250
